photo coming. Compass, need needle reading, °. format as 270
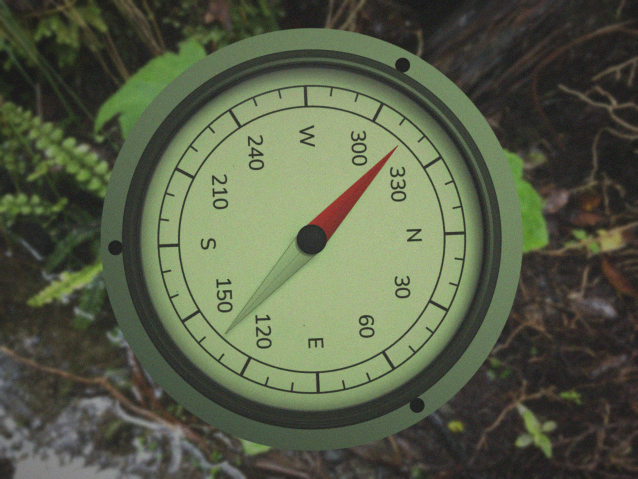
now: 315
